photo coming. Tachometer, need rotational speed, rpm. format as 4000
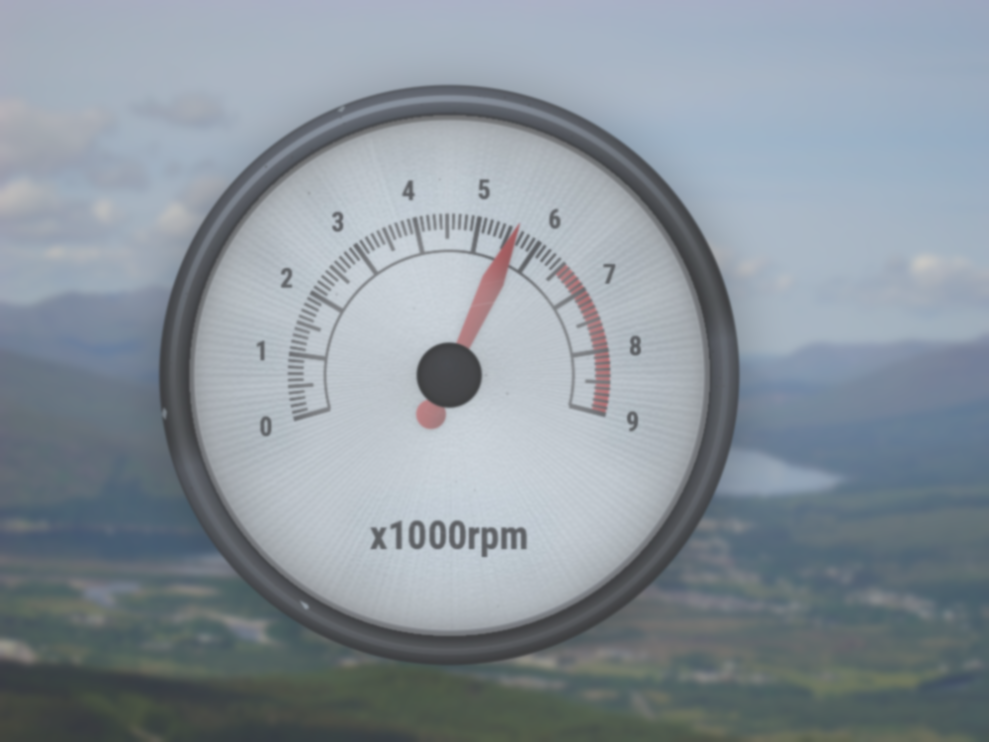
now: 5600
